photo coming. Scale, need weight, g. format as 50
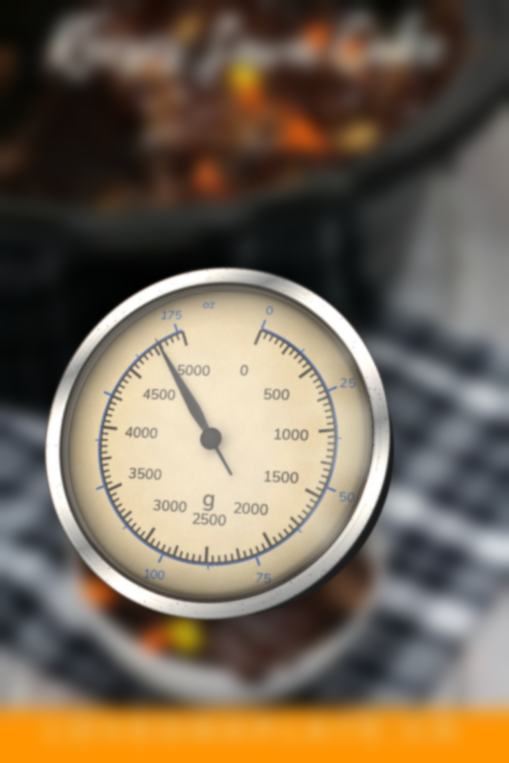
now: 4800
